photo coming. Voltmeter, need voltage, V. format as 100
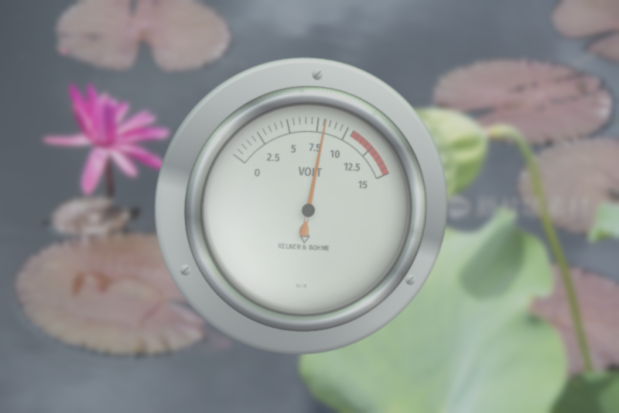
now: 8
